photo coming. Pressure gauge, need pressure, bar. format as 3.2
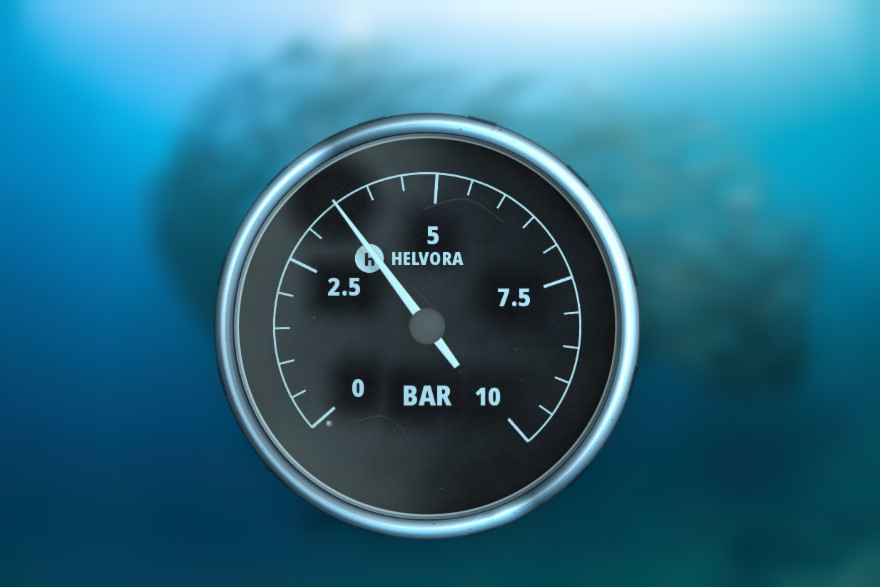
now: 3.5
